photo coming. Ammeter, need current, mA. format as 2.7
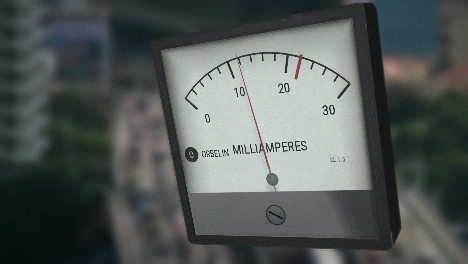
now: 12
